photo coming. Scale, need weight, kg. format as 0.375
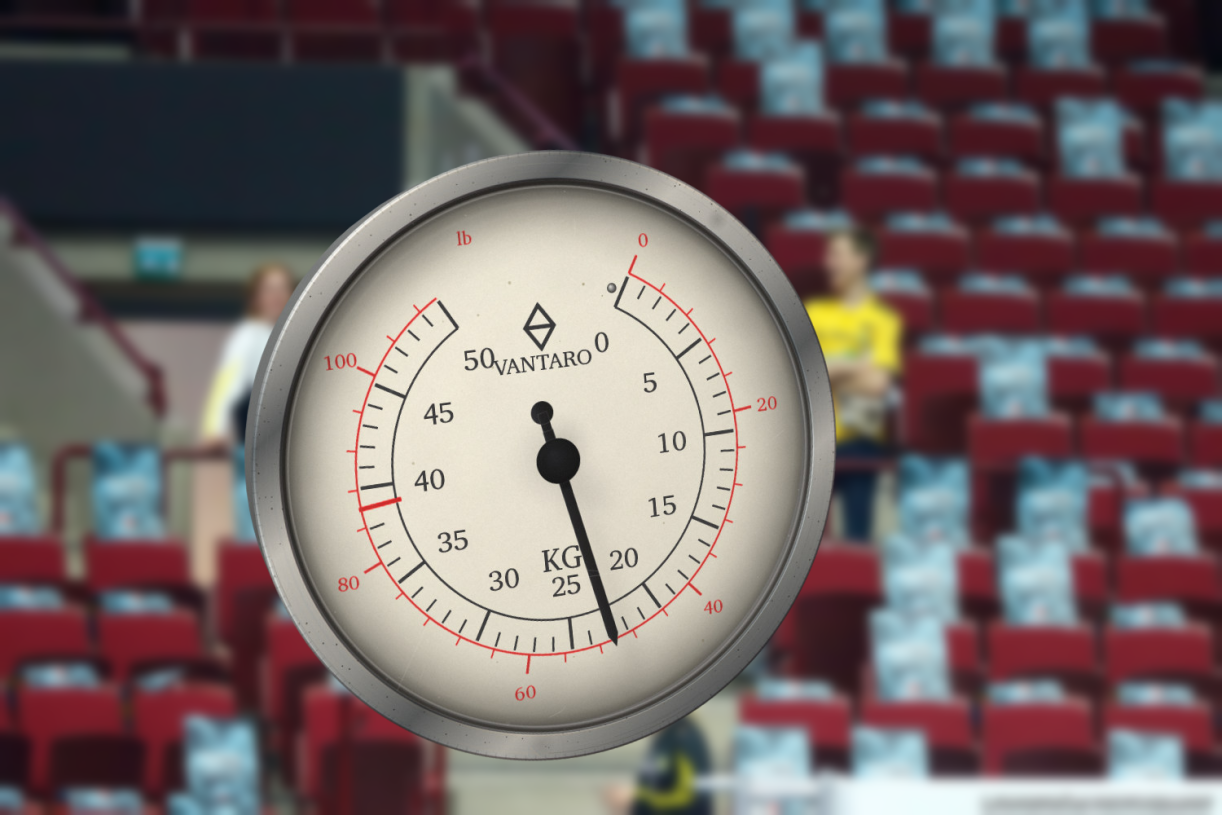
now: 23
